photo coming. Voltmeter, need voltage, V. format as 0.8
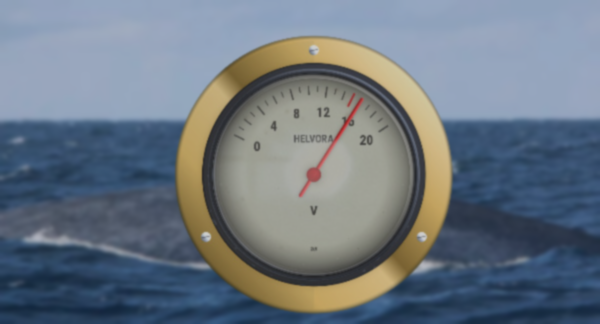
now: 16
